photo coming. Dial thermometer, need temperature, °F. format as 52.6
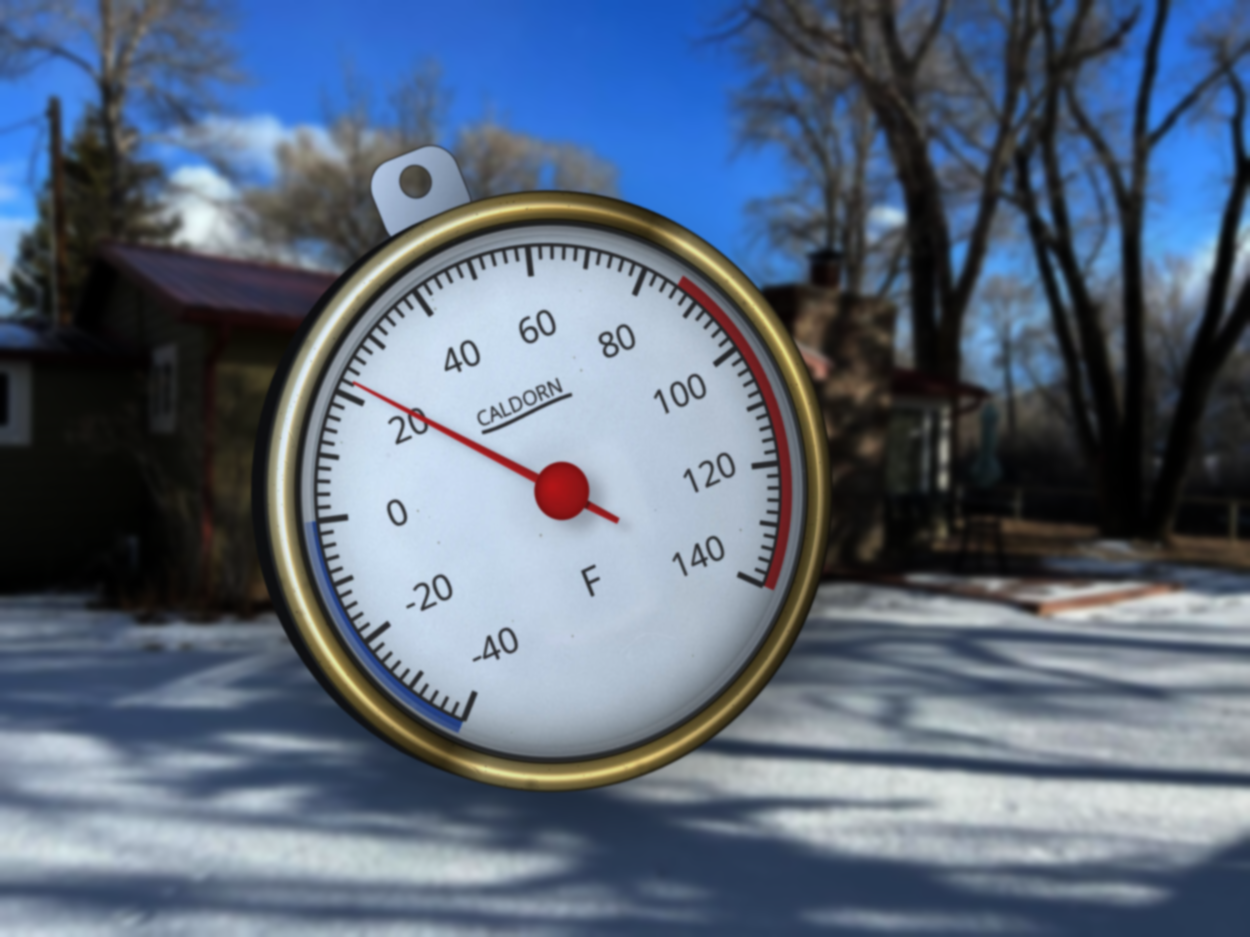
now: 22
